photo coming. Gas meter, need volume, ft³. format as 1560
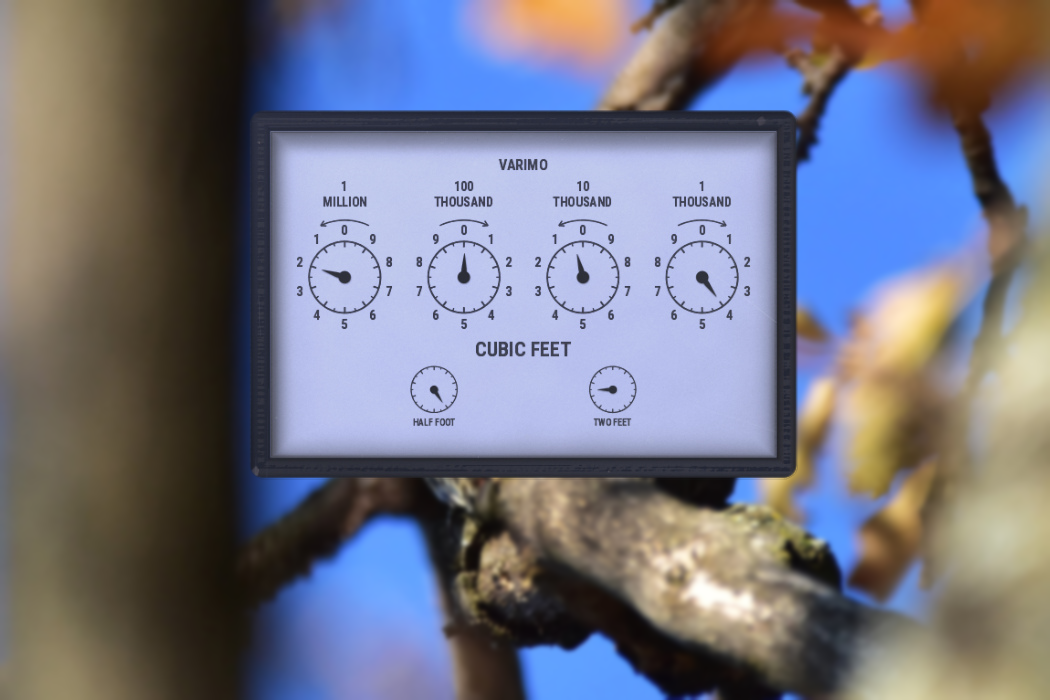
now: 200400
